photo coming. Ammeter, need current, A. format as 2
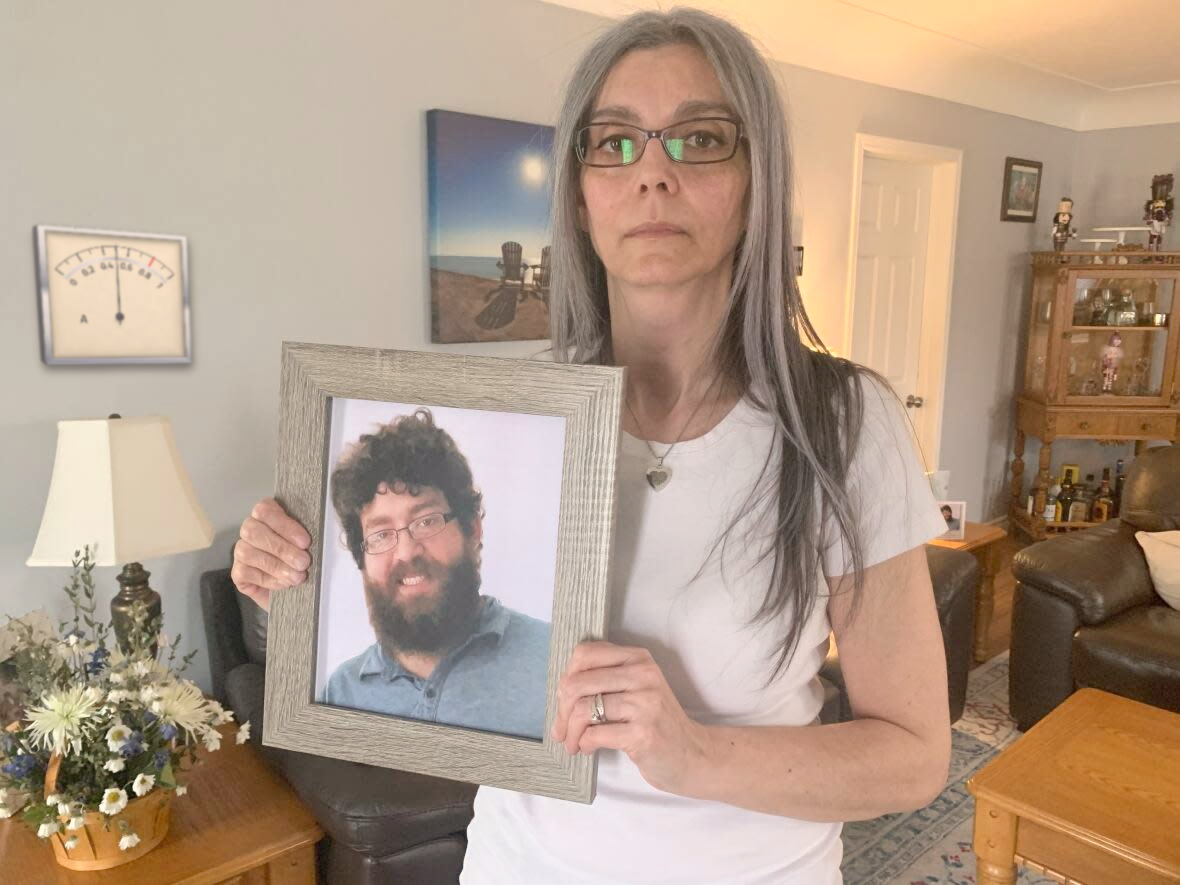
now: 0.5
